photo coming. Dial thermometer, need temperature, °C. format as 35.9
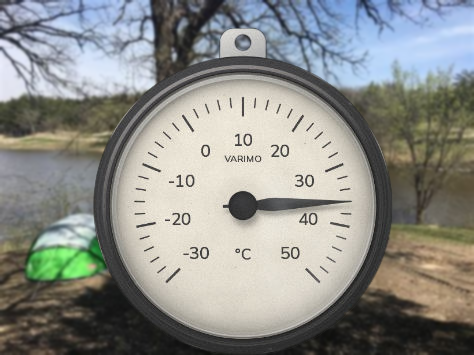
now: 36
